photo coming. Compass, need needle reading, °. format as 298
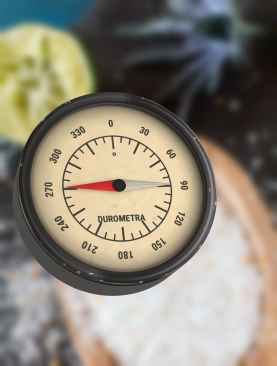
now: 270
